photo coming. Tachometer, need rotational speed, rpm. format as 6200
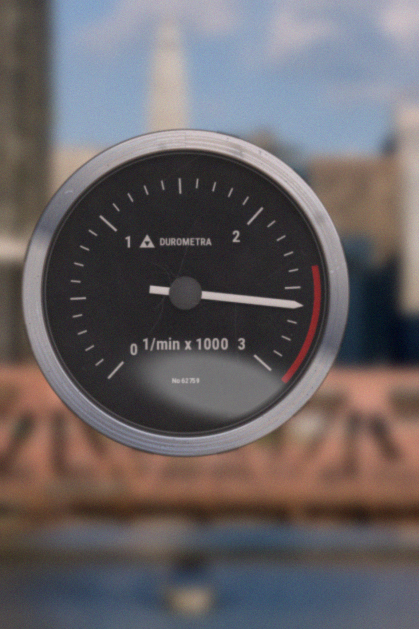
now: 2600
